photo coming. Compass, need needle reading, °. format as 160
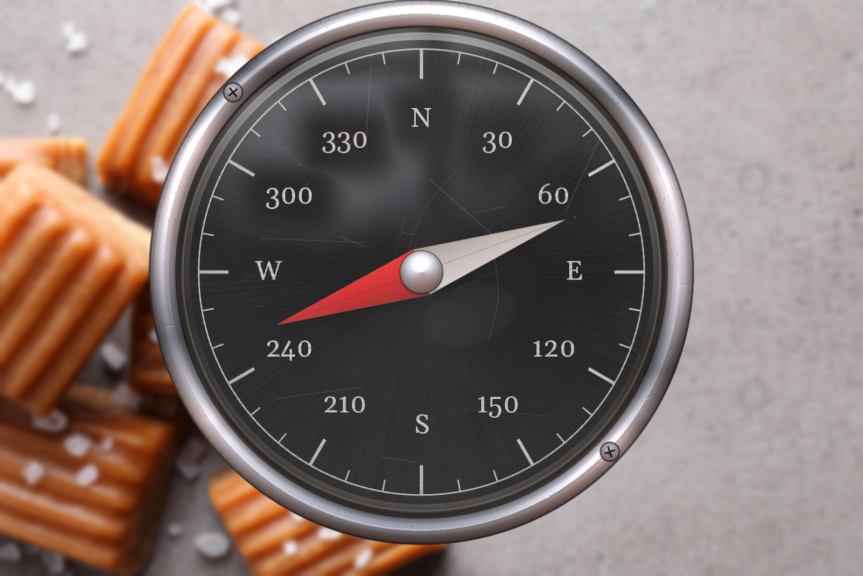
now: 250
